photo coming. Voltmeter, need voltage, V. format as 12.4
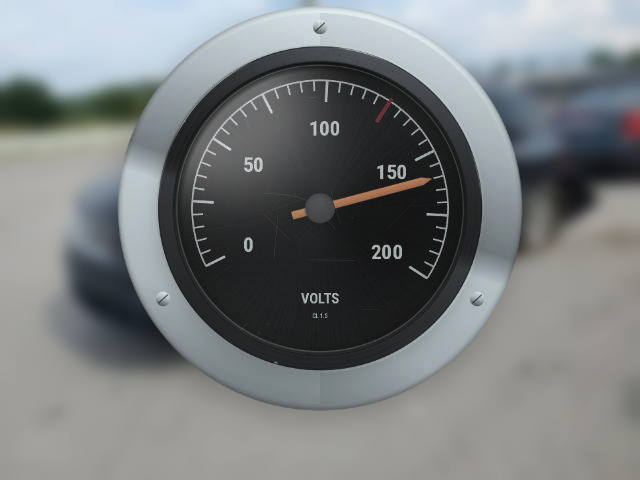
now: 160
